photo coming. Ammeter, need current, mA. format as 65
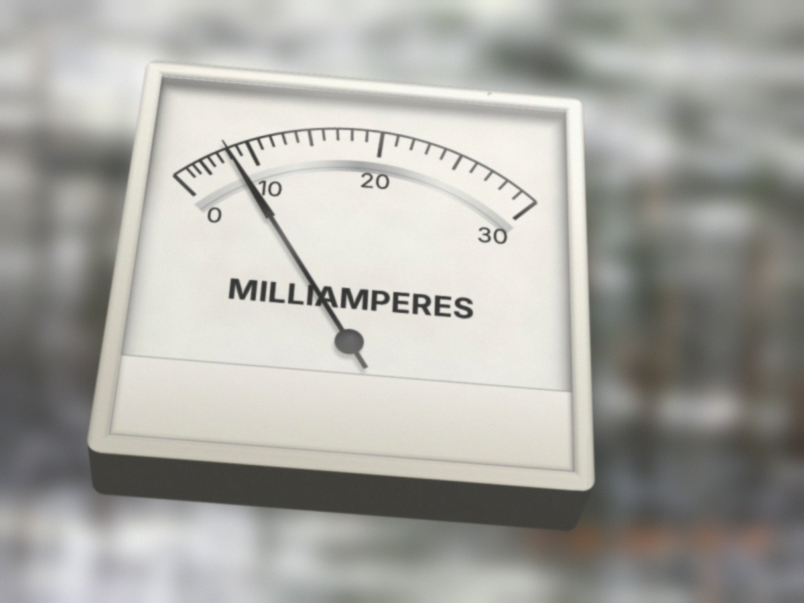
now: 8
